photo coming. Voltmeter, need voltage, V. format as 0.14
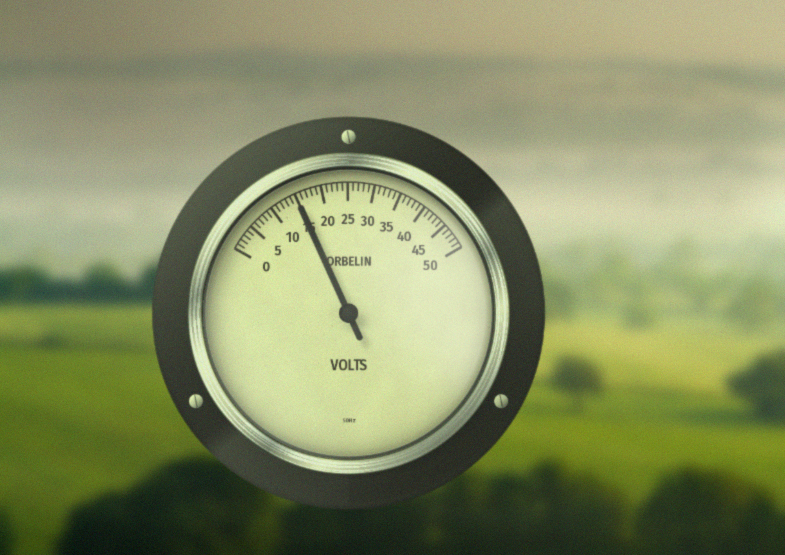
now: 15
